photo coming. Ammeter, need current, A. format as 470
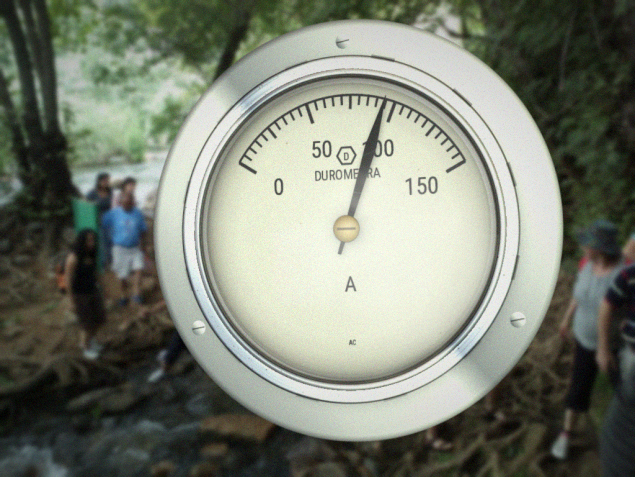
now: 95
